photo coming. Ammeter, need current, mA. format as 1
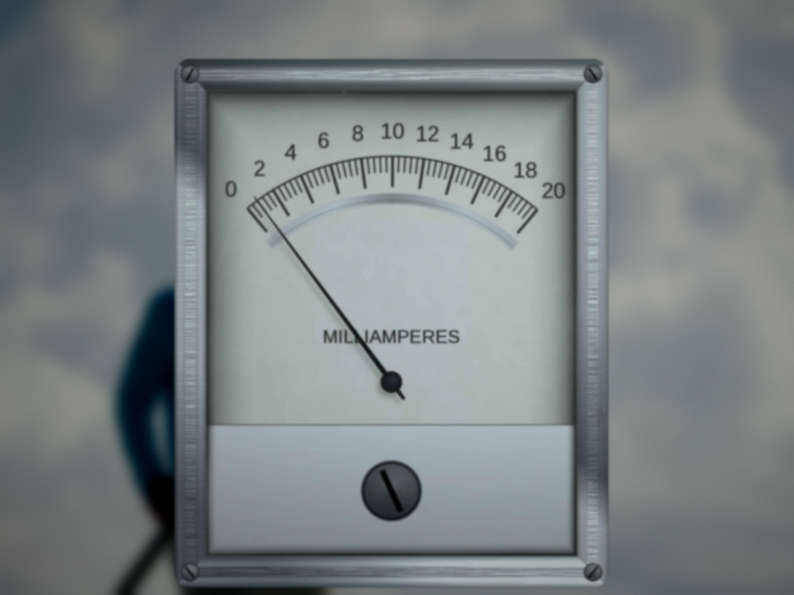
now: 0.8
